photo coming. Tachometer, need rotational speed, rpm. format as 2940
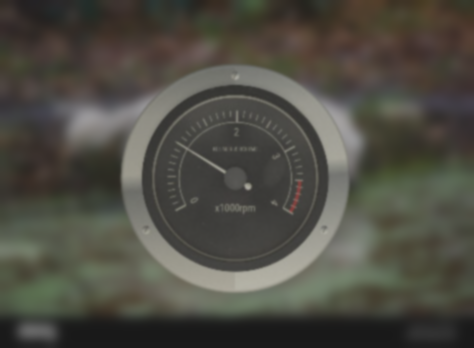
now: 1000
